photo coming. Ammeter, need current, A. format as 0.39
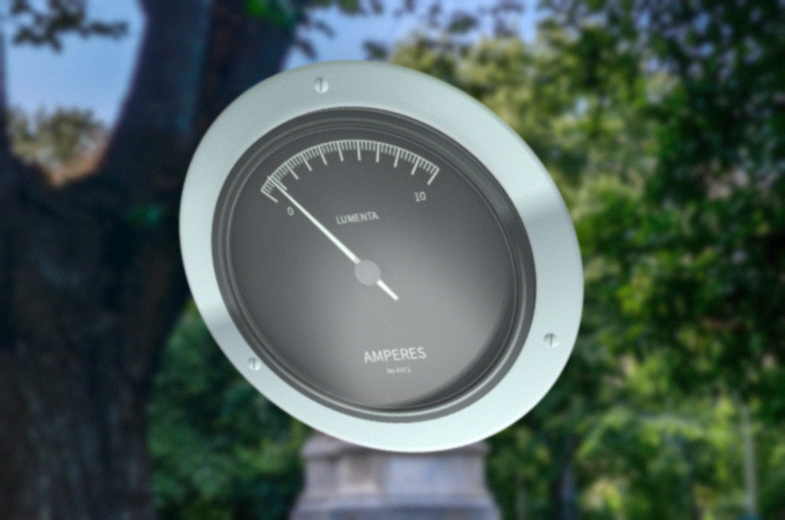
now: 1
